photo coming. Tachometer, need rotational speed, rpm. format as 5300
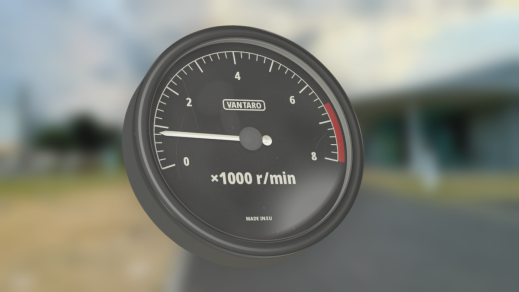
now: 800
